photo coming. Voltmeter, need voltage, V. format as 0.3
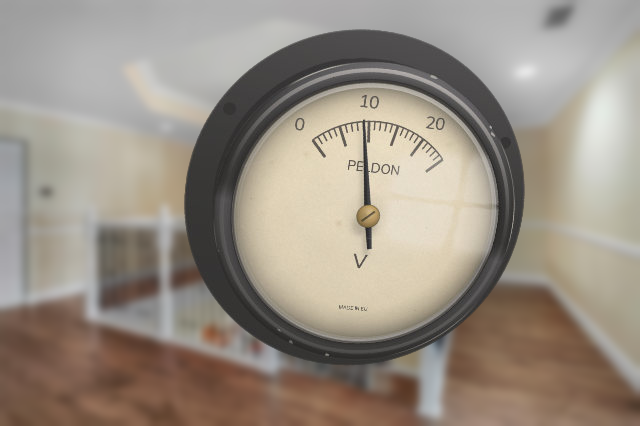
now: 9
